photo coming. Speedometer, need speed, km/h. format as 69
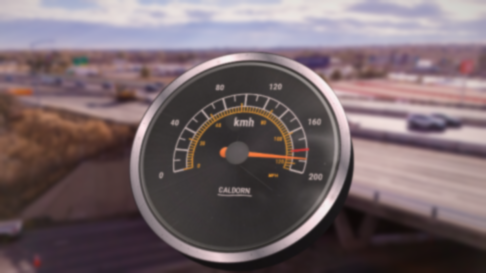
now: 190
